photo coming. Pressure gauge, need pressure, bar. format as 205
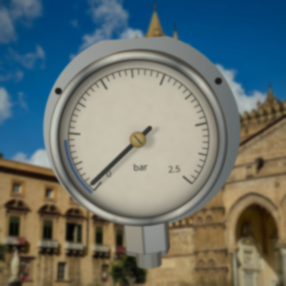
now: 0.05
